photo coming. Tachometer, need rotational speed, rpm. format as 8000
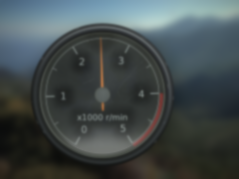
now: 2500
